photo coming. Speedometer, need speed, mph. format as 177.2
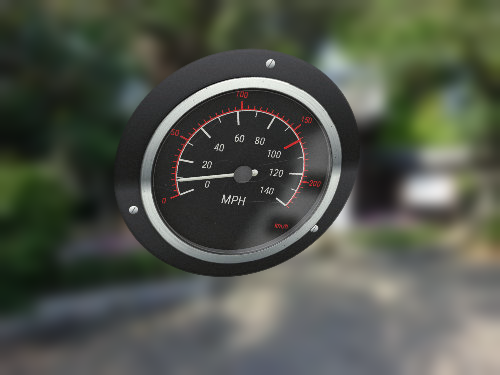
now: 10
